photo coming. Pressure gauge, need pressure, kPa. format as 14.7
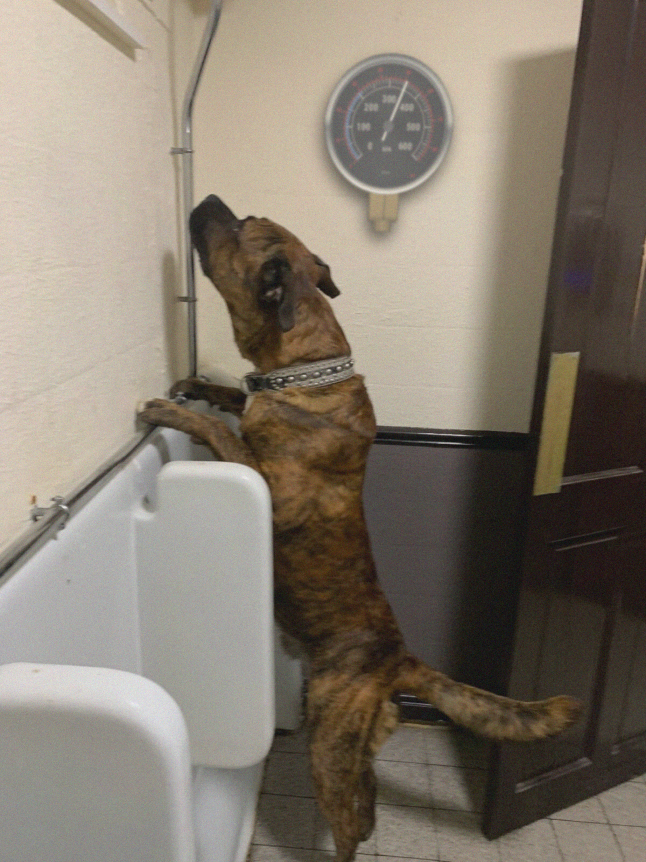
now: 350
